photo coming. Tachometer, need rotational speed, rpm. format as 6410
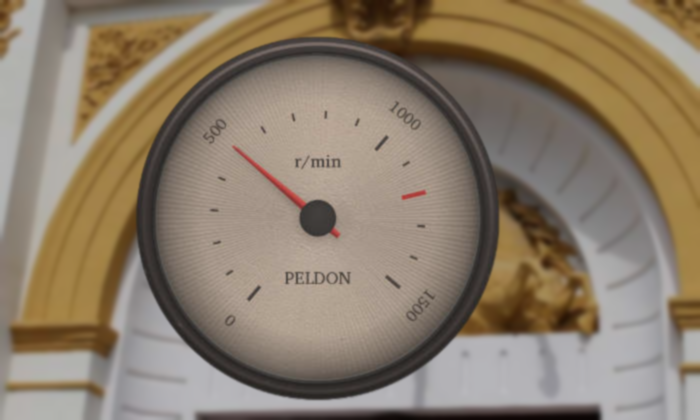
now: 500
